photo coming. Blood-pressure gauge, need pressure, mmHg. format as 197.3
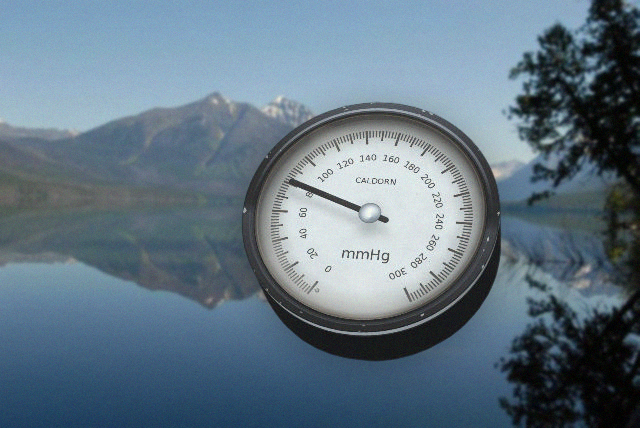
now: 80
